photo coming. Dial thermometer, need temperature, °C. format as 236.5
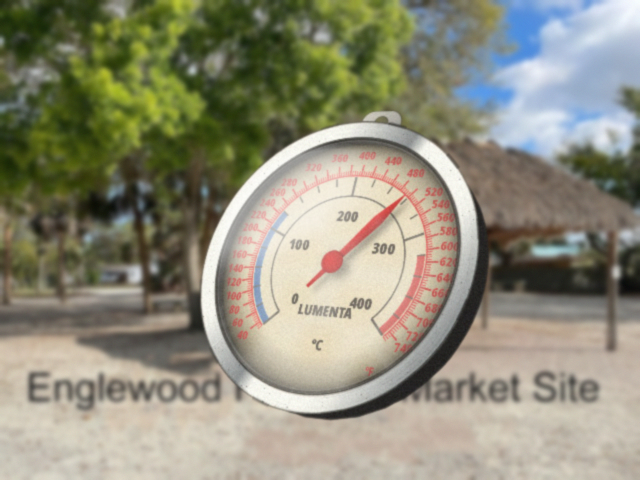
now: 260
